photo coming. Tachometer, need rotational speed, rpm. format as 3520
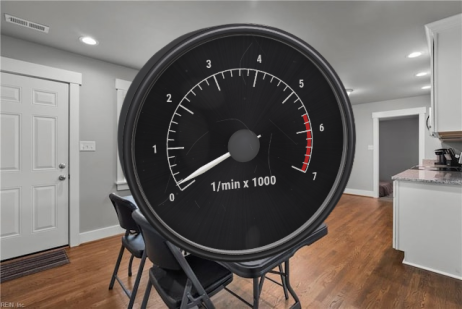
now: 200
